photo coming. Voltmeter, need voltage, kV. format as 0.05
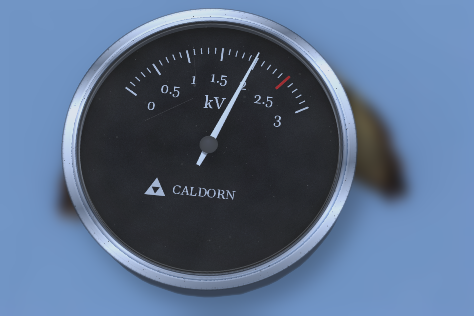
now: 2
